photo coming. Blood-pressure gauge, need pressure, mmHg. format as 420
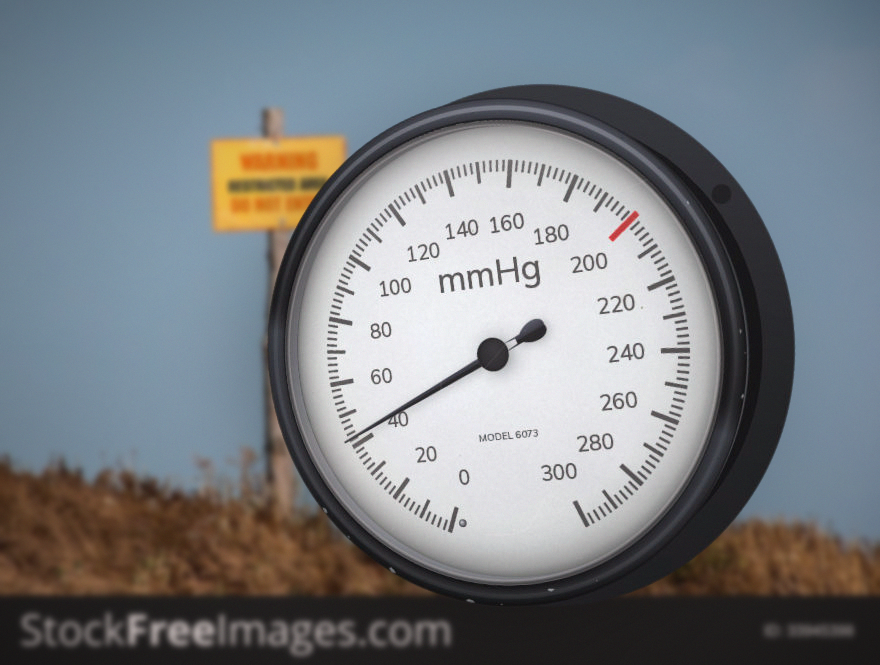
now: 42
